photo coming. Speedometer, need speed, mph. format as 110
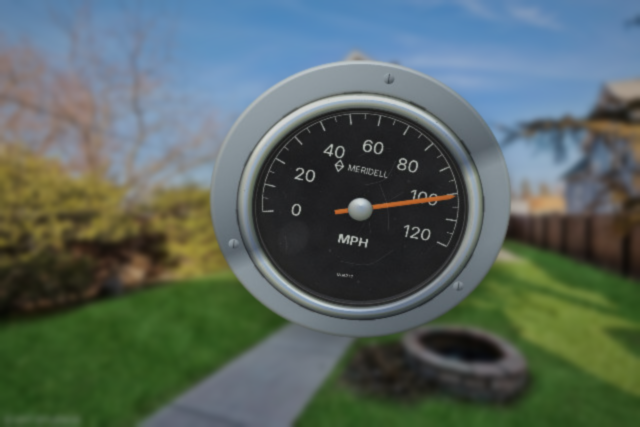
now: 100
